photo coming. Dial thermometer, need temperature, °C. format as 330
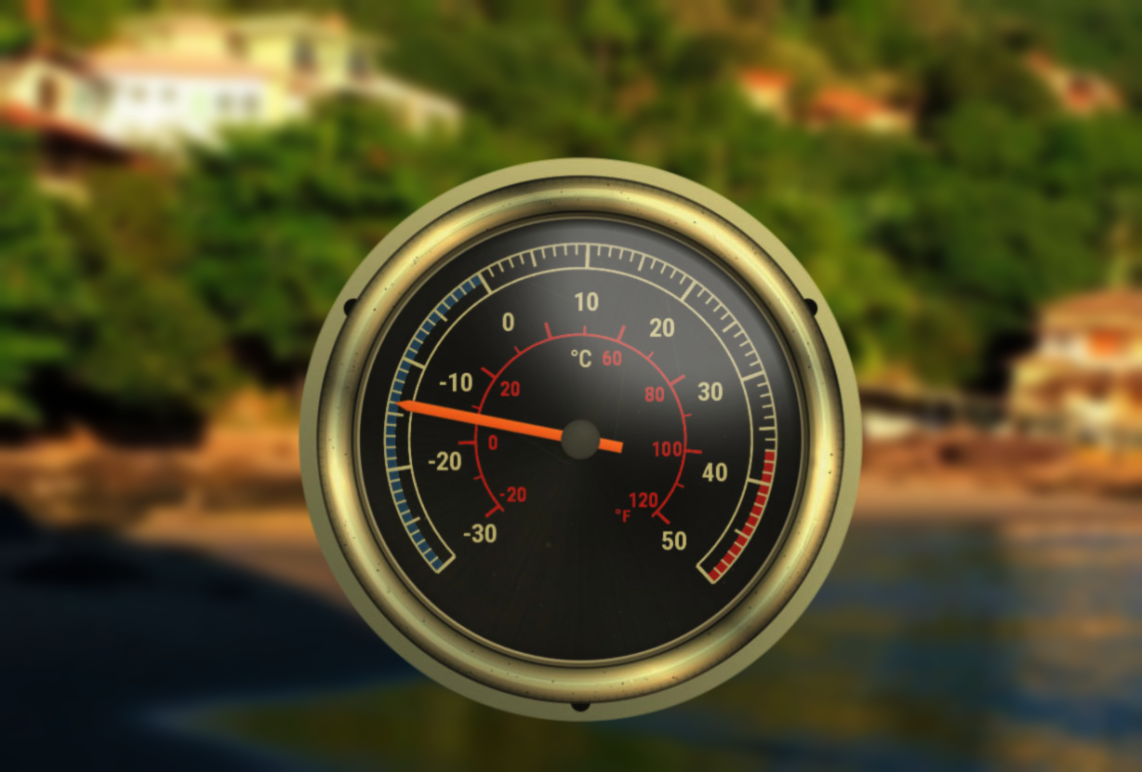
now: -14
